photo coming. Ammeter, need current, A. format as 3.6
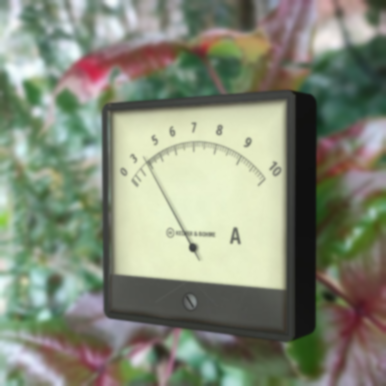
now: 4
